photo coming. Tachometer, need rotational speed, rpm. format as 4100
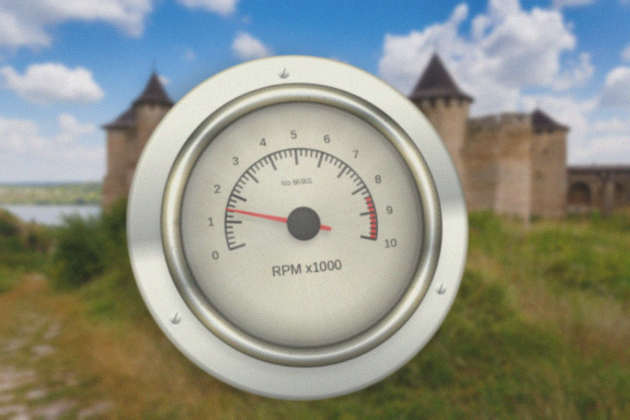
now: 1400
